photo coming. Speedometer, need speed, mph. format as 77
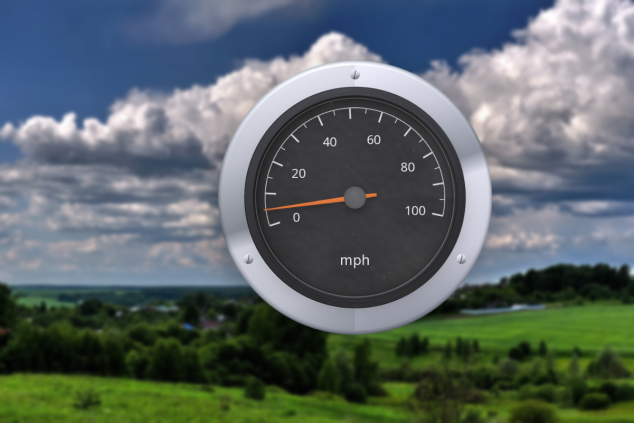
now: 5
